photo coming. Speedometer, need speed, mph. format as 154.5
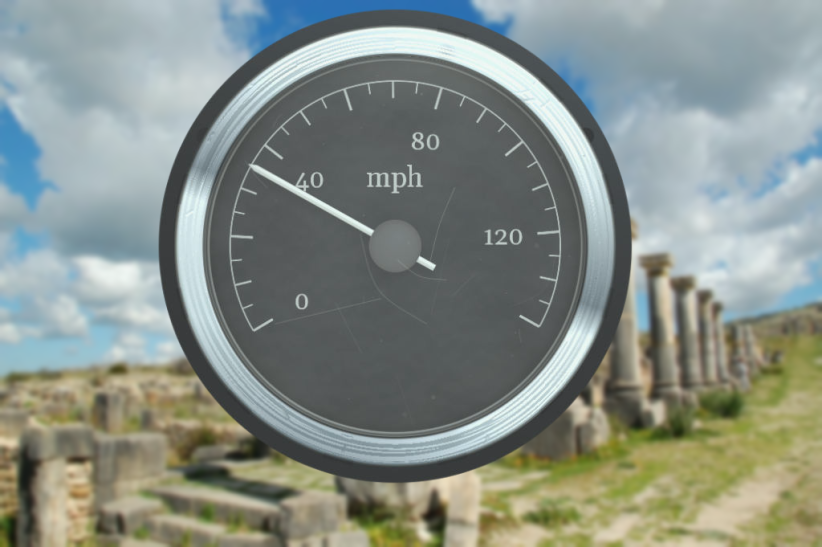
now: 35
